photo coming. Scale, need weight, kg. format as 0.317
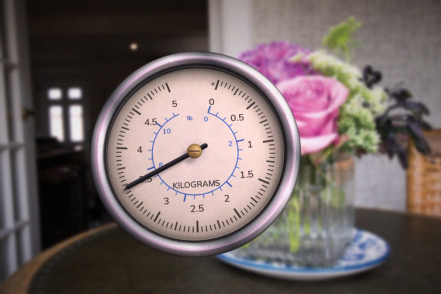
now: 3.5
